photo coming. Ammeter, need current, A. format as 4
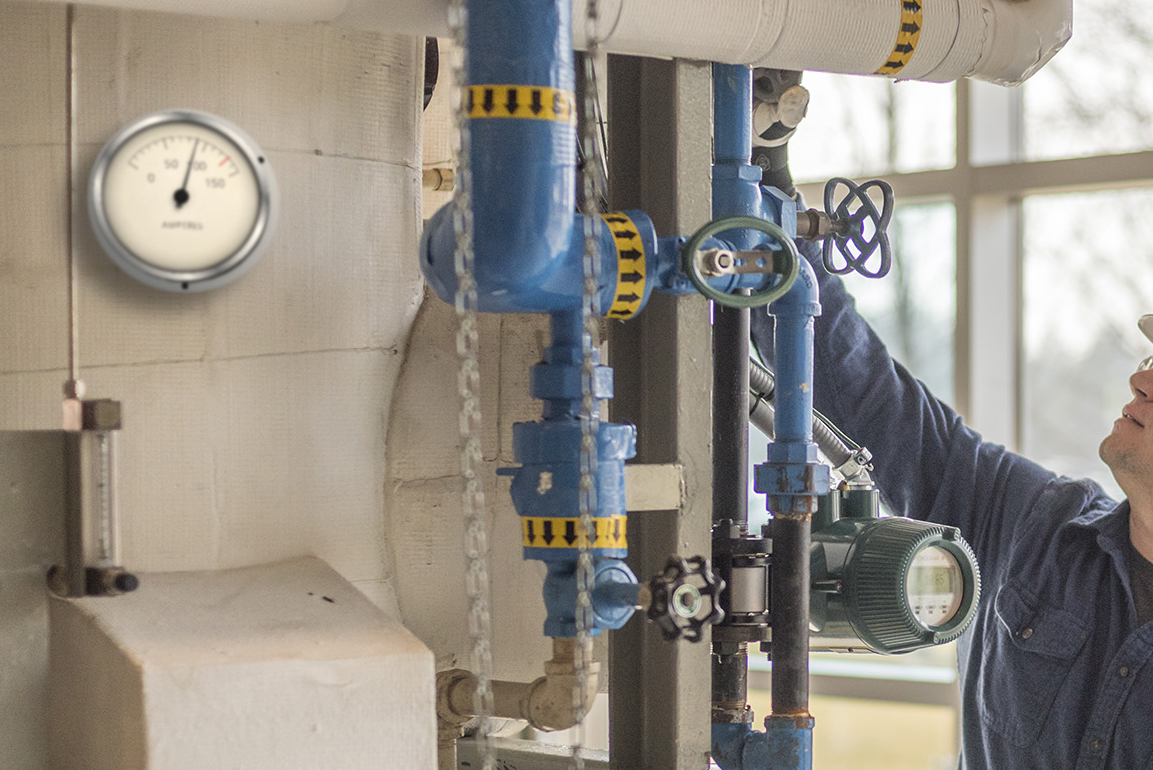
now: 90
